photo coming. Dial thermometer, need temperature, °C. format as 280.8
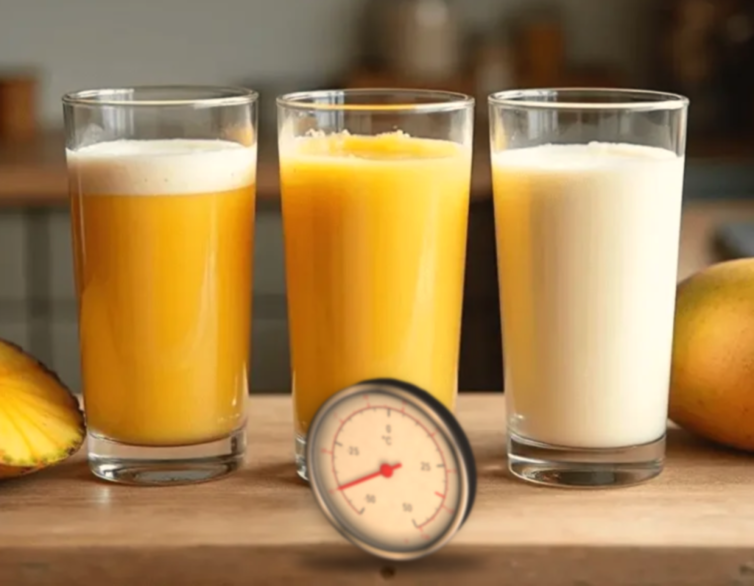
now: -40
